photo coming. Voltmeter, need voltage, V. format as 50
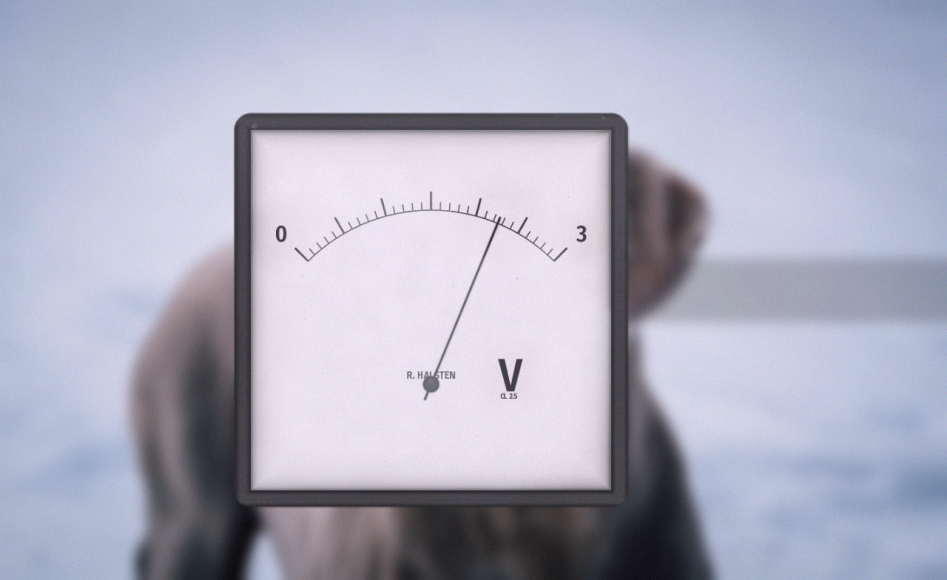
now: 2.25
